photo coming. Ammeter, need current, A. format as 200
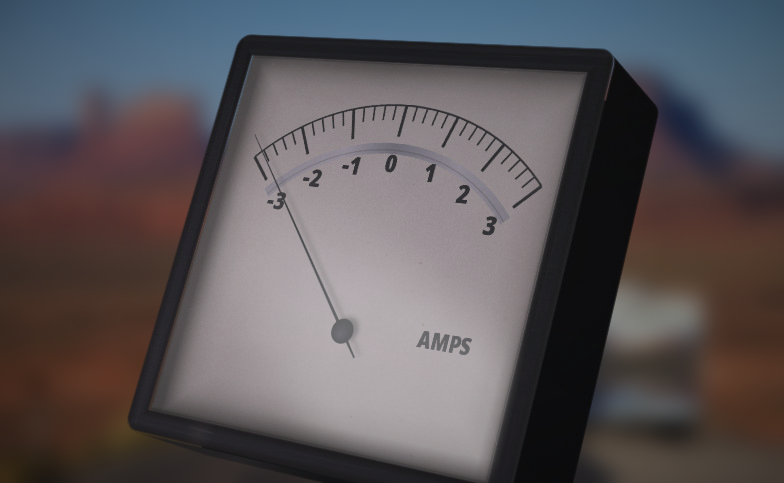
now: -2.8
